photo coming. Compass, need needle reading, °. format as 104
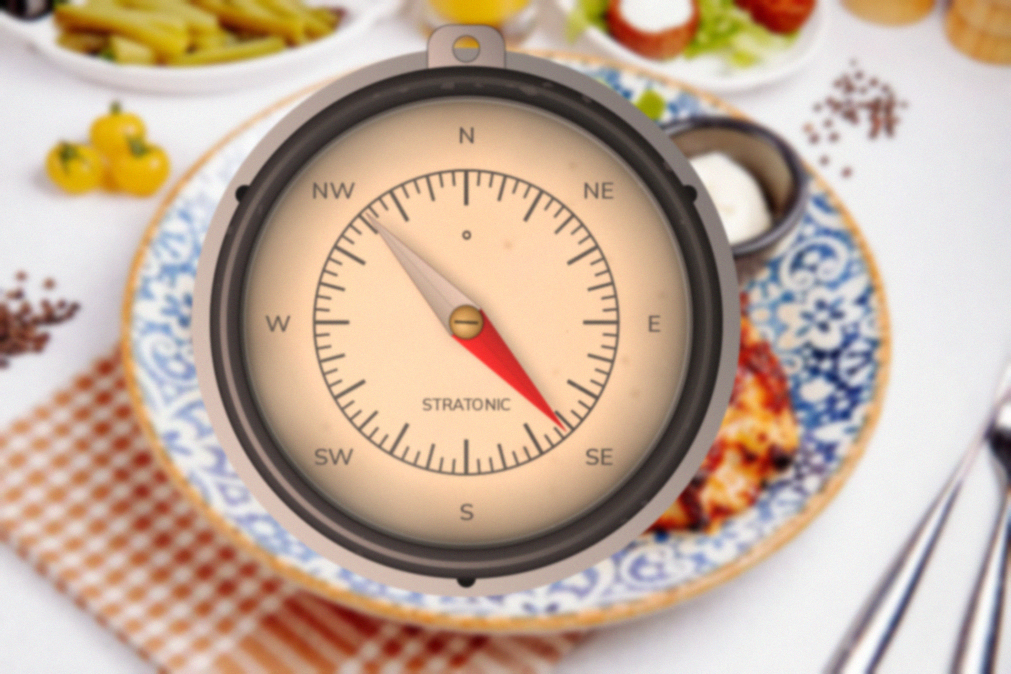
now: 137.5
